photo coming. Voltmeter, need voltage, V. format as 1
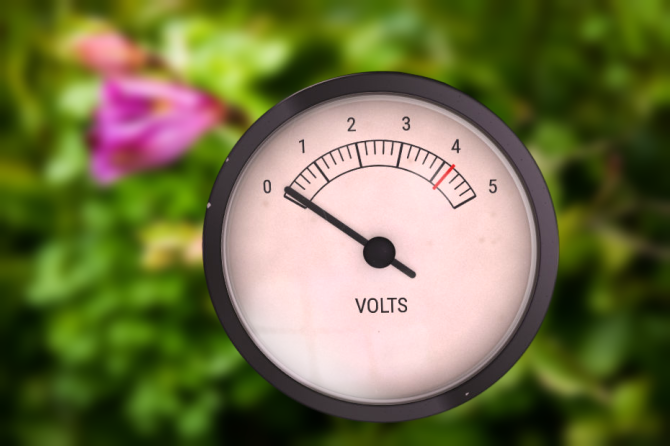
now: 0.2
